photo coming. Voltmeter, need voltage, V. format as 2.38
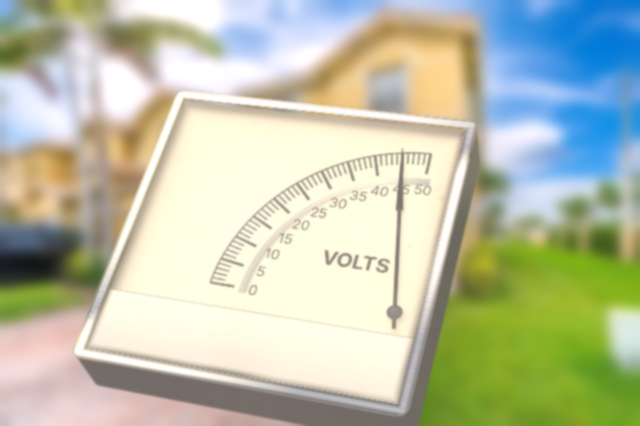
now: 45
